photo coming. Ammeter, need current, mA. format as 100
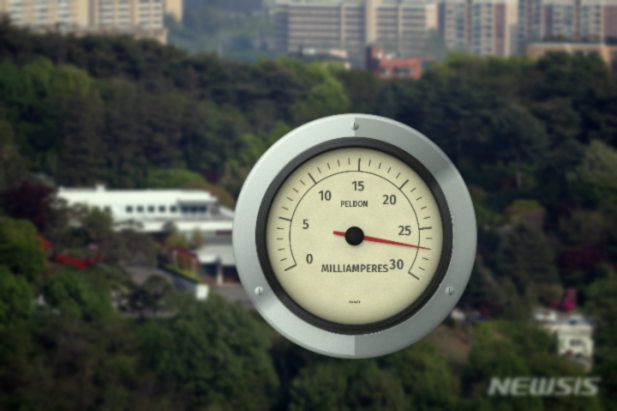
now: 27
